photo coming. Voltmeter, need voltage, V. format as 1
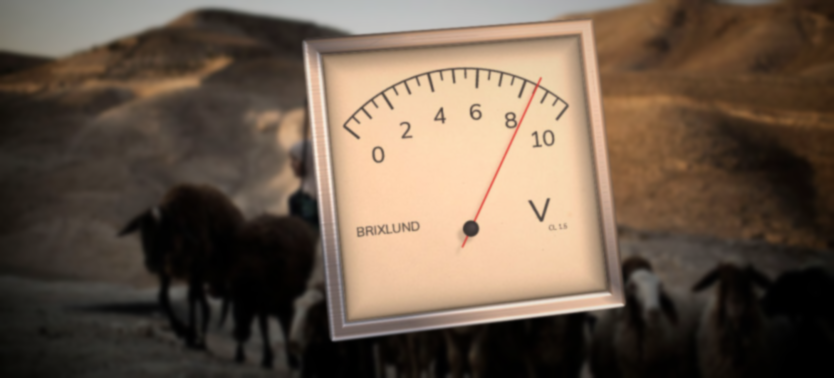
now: 8.5
